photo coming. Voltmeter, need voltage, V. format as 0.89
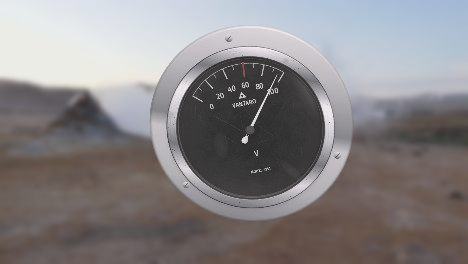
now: 95
